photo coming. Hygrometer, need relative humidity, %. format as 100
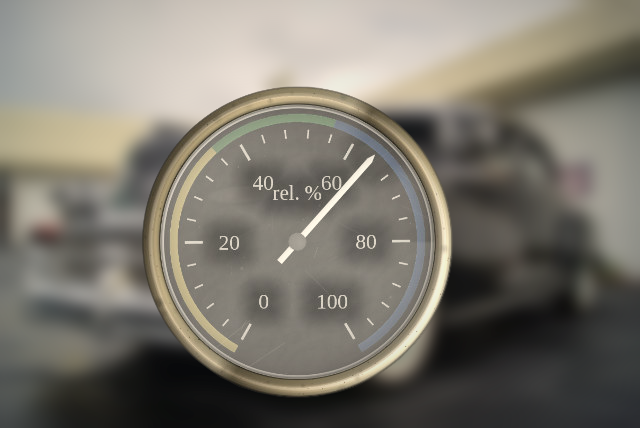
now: 64
